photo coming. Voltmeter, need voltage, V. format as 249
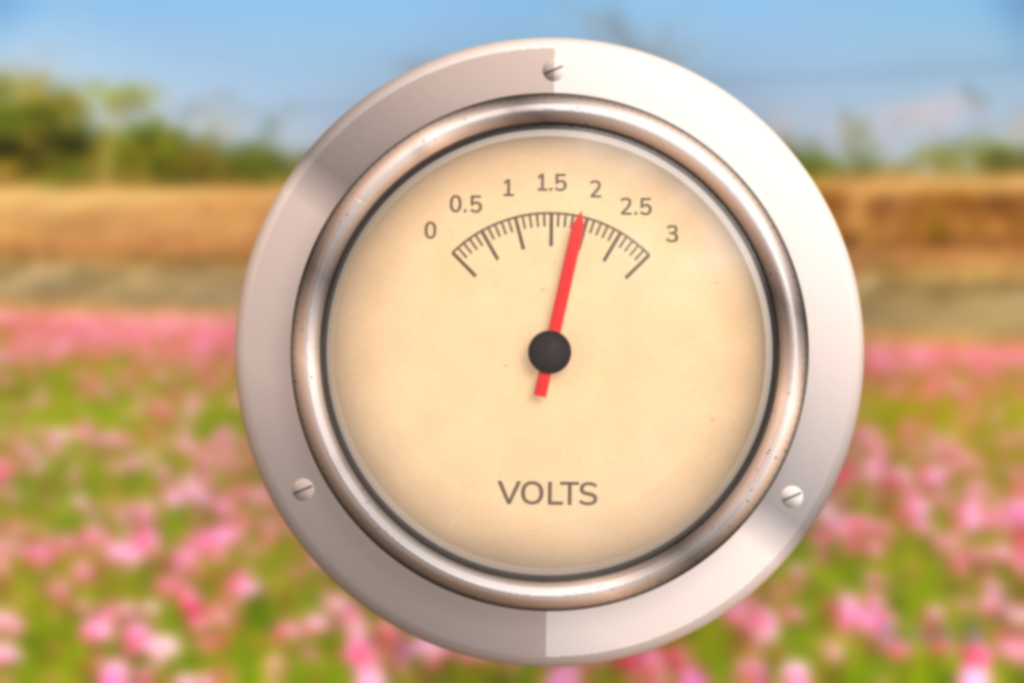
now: 1.9
